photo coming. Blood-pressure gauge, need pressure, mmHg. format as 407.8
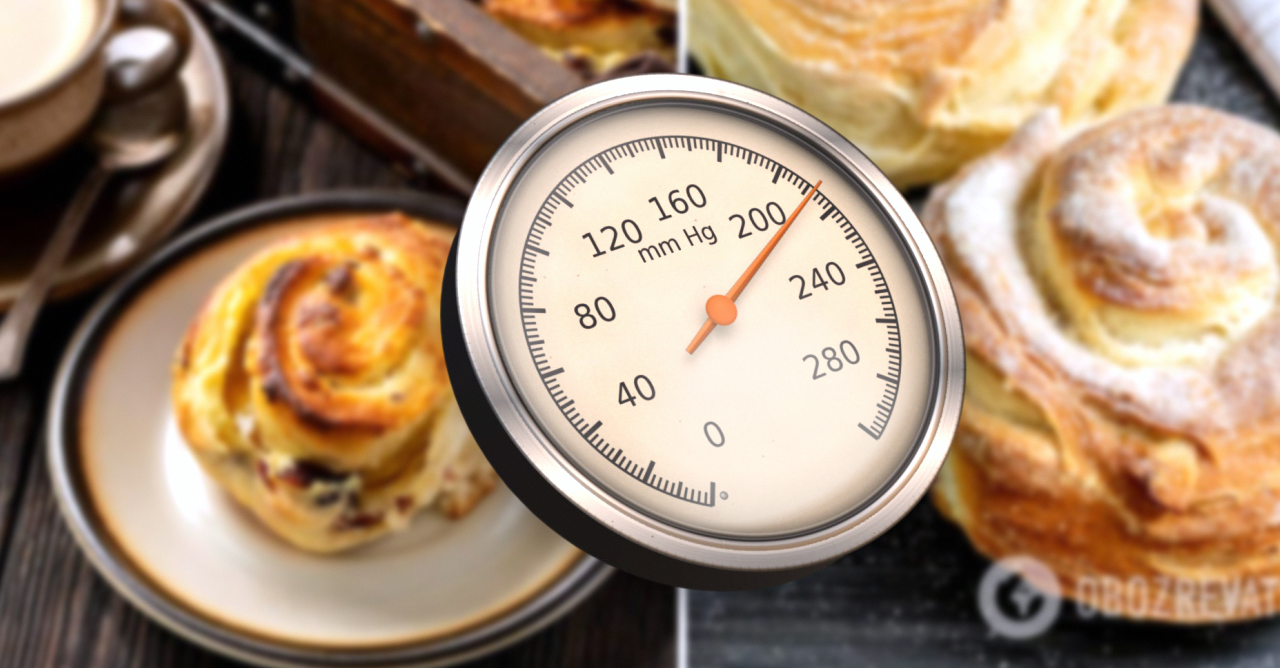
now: 212
